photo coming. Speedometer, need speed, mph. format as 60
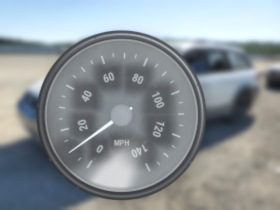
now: 10
